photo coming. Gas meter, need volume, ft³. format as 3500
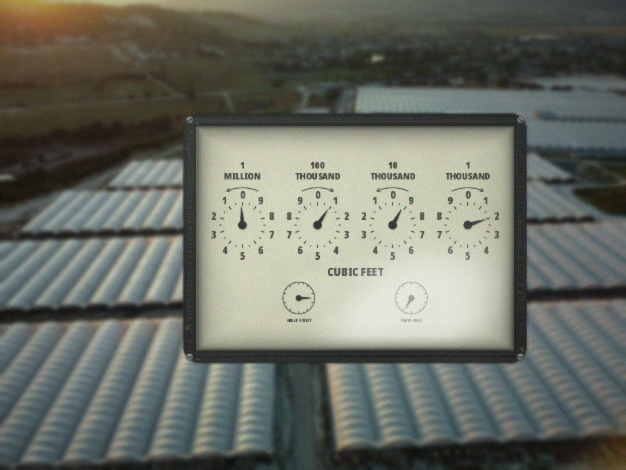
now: 9200
